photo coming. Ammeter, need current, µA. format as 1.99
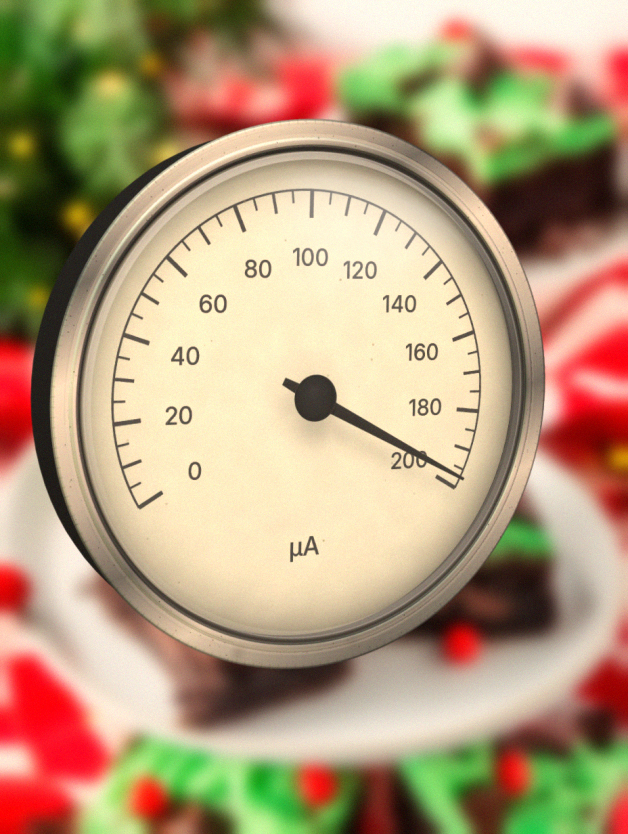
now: 197.5
